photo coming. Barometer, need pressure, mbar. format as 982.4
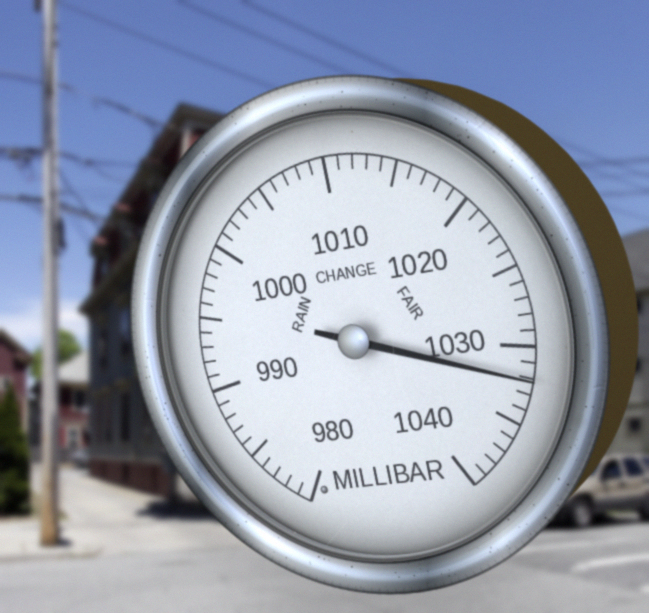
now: 1032
